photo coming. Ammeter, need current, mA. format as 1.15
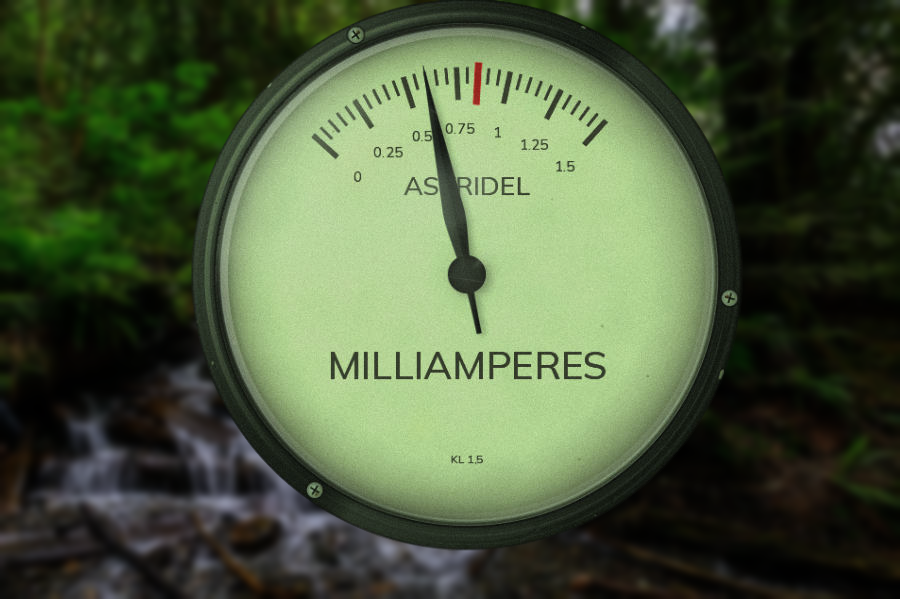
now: 0.6
